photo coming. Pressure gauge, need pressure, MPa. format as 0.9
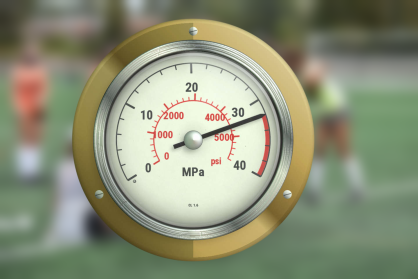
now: 32
